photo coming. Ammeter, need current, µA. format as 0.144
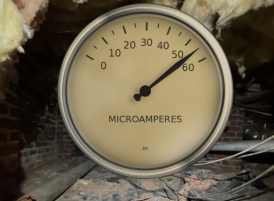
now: 55
